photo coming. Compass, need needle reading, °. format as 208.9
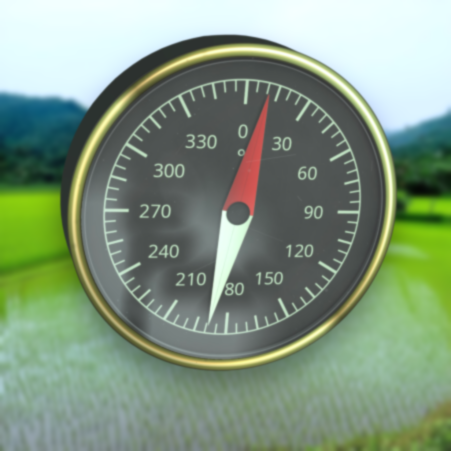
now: 10
